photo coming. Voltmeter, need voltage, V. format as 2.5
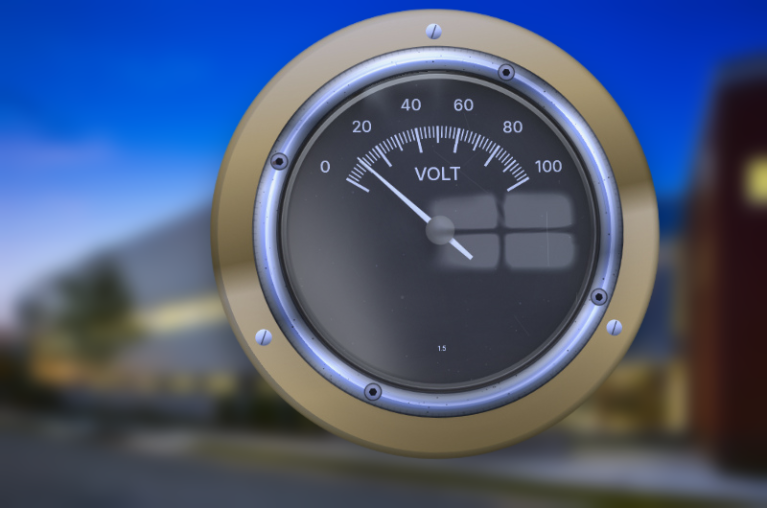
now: 10
